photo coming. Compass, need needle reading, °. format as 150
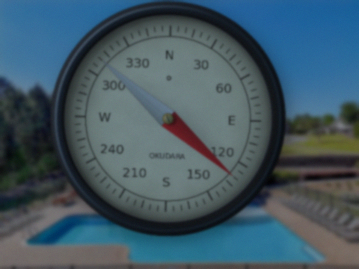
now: 130
